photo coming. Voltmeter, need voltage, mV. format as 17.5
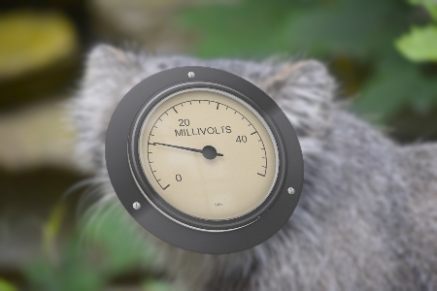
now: 10
